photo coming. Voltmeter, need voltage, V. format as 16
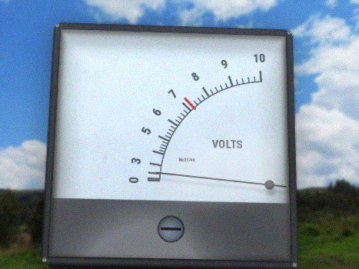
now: 2
